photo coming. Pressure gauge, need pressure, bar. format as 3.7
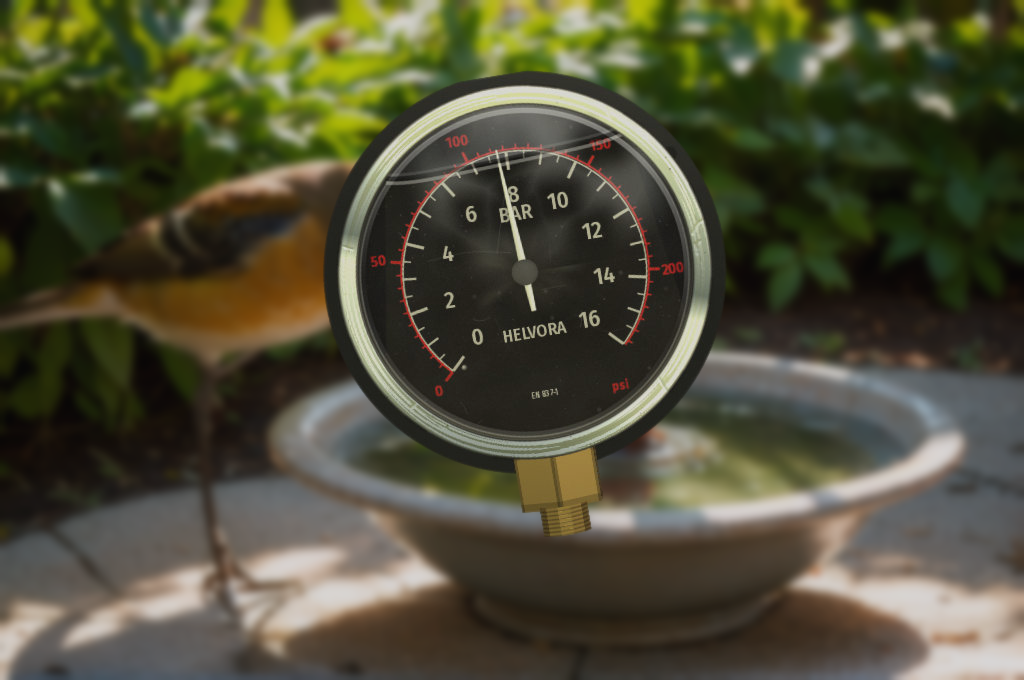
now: 7.75
